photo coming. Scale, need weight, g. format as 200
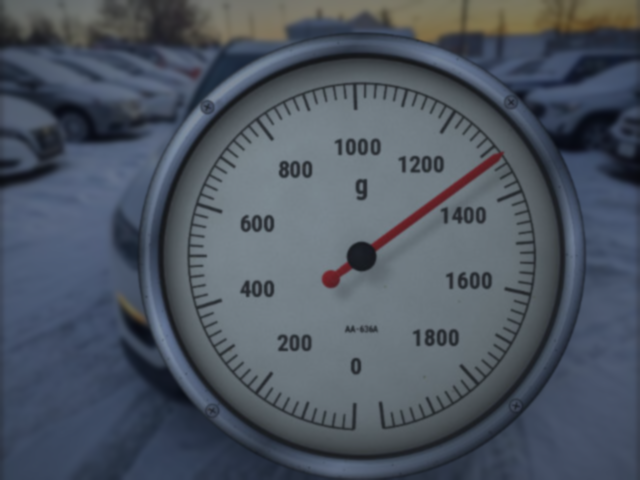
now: 1320
